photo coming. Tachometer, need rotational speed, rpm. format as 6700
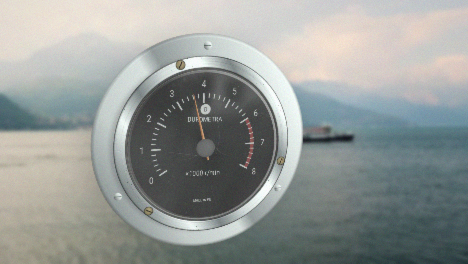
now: 3600
